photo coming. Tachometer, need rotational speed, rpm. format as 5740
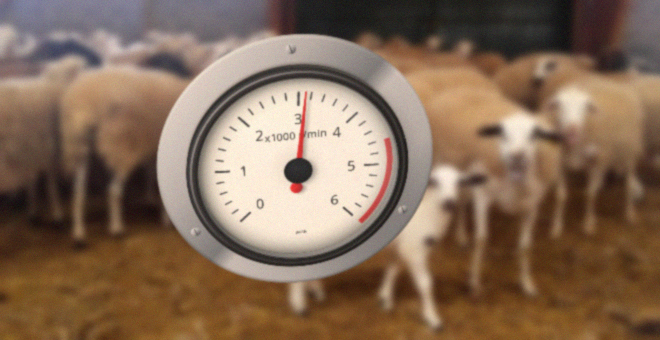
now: 3100
